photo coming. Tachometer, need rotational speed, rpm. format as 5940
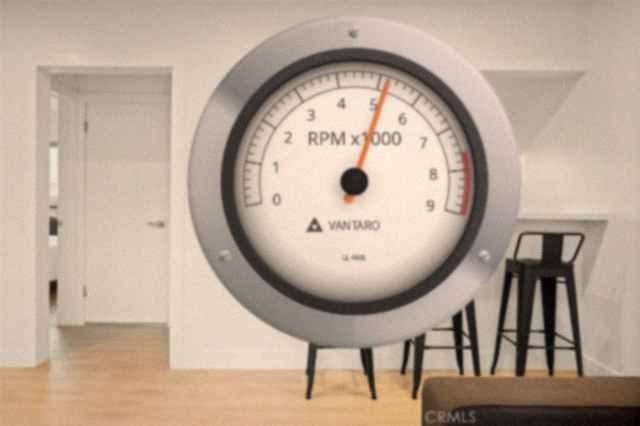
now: 5200
